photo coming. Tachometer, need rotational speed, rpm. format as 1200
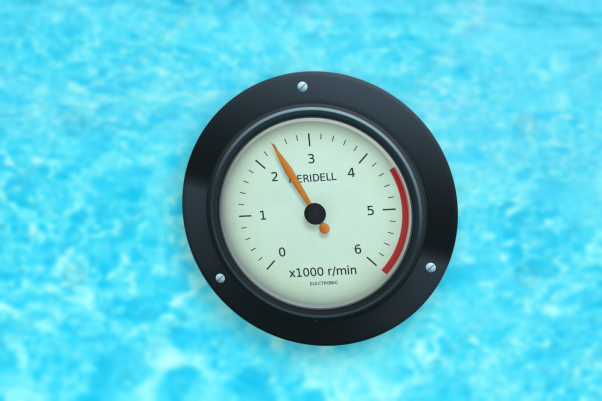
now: 2400
